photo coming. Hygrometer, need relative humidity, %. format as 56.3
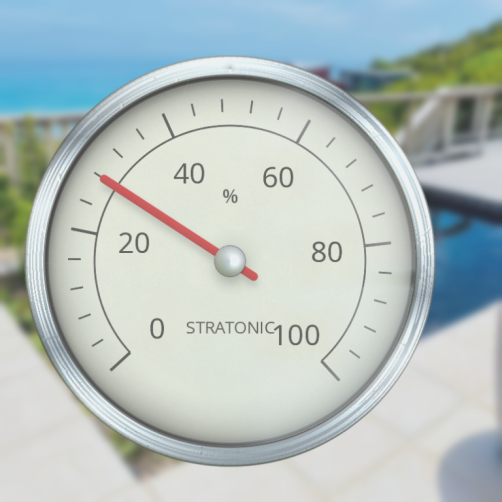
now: 28
